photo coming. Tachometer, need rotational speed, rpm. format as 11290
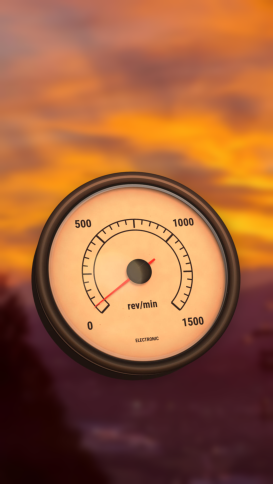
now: 50
